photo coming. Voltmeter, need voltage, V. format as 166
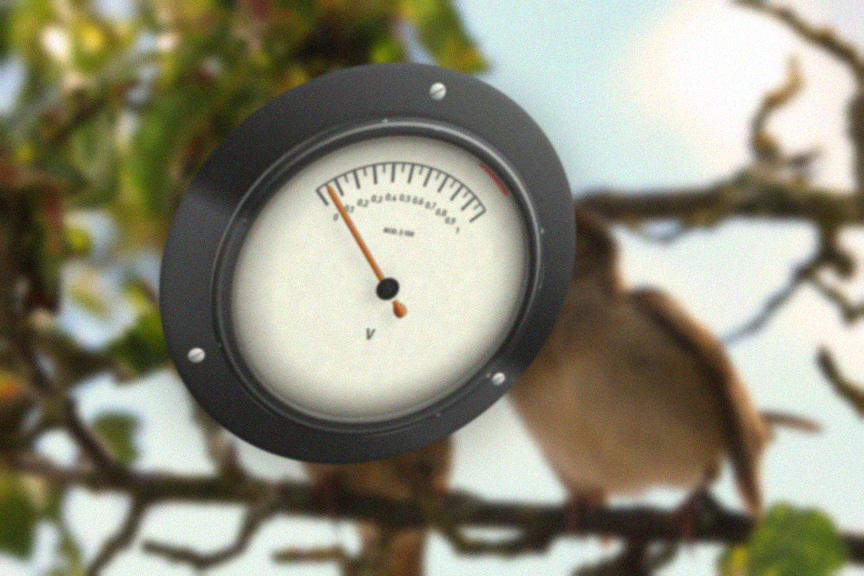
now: 0.05
